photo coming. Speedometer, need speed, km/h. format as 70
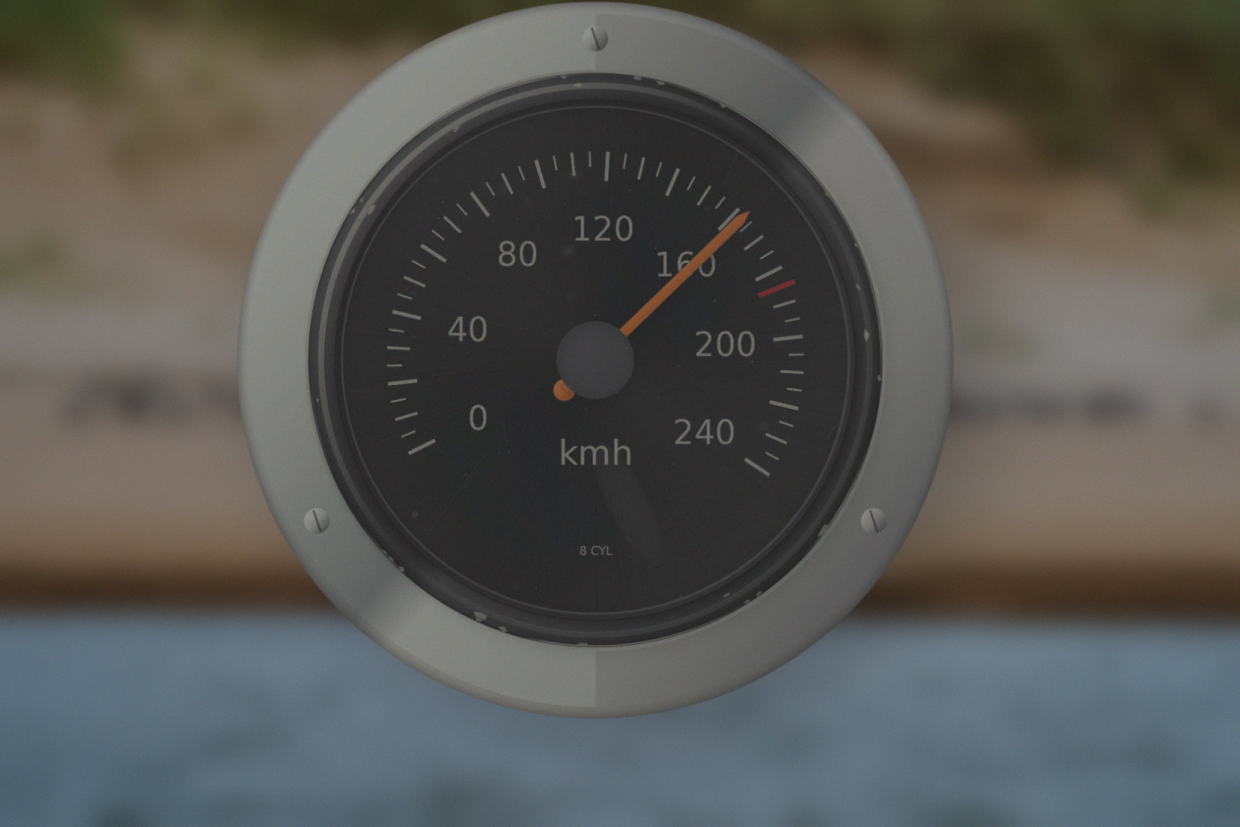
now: 162.5
